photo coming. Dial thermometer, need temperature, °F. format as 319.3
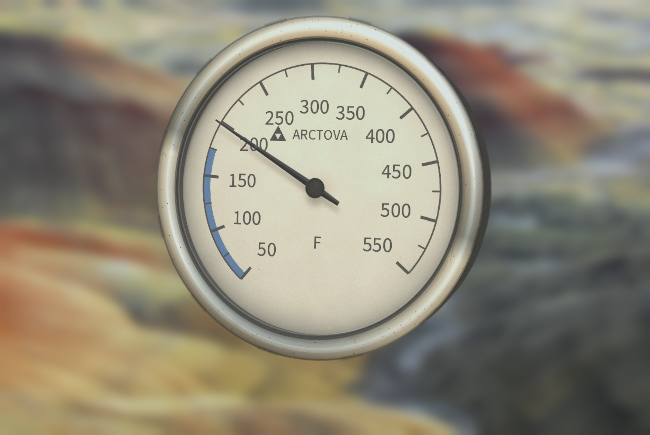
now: 200
